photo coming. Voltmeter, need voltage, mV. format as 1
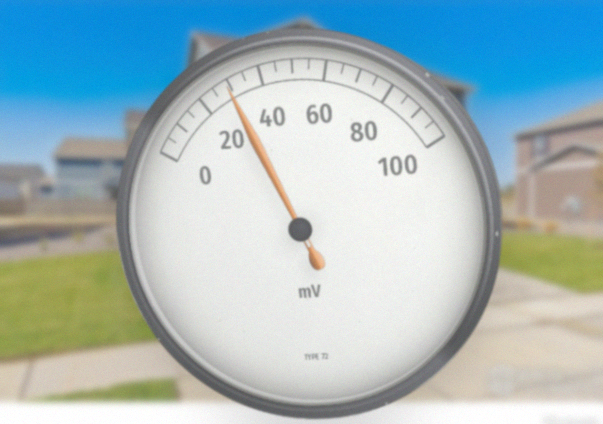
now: 30
